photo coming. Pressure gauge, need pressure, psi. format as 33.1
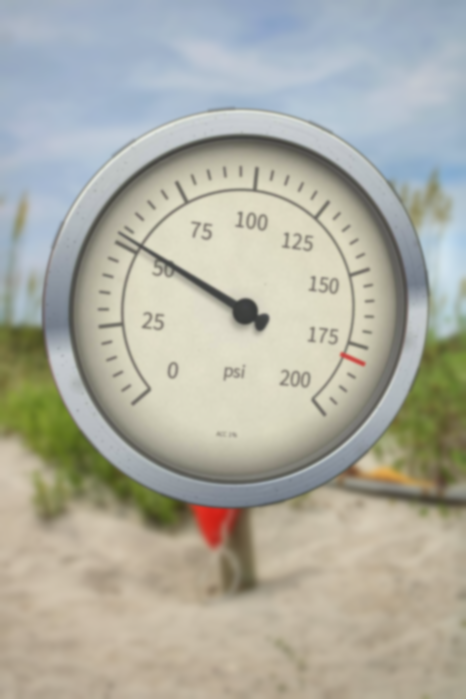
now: 52.5
